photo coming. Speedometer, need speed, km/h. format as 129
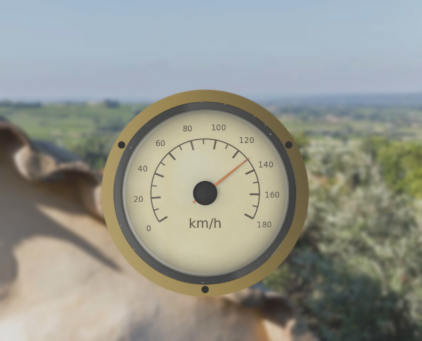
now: 130
